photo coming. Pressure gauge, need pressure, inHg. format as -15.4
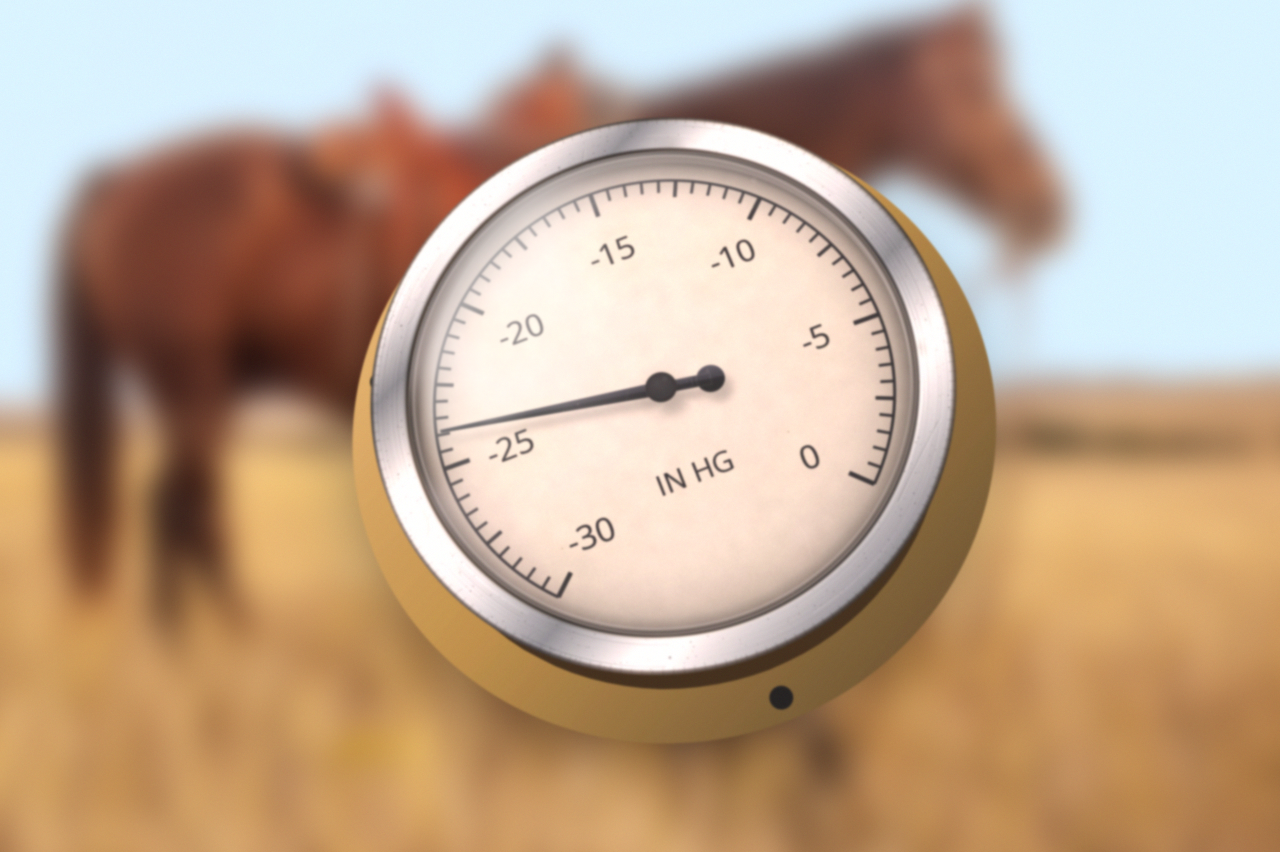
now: -24
